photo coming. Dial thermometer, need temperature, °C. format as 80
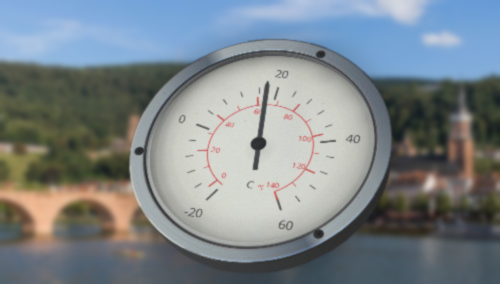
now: 18
